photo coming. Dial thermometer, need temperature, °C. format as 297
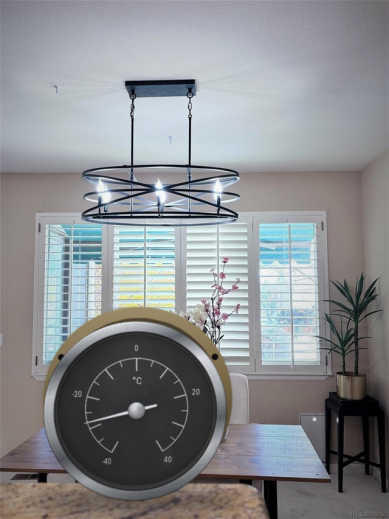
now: -27.5
